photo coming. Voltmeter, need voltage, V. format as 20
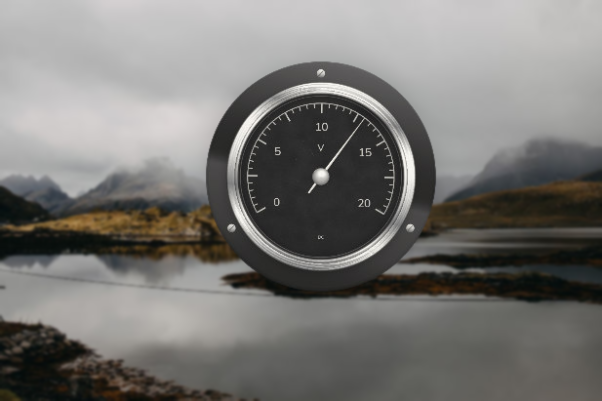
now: 13
